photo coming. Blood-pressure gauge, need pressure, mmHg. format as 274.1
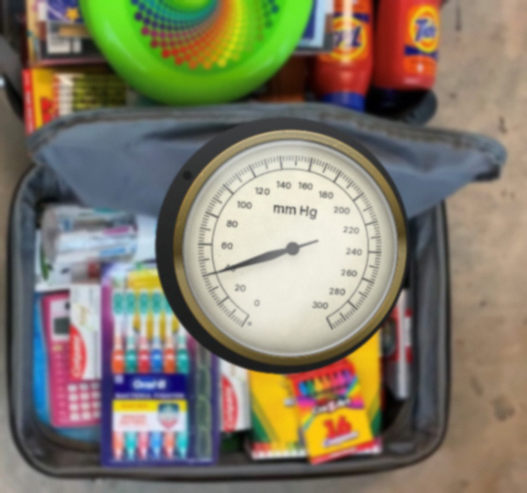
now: 40
